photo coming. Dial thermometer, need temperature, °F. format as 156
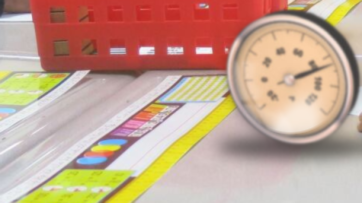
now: 85
